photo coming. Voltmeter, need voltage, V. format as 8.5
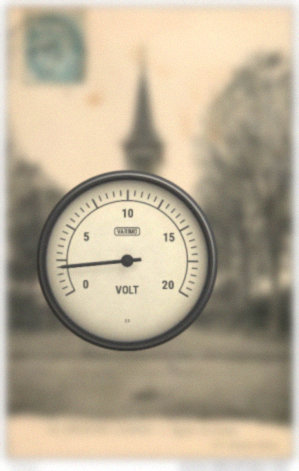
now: 2
